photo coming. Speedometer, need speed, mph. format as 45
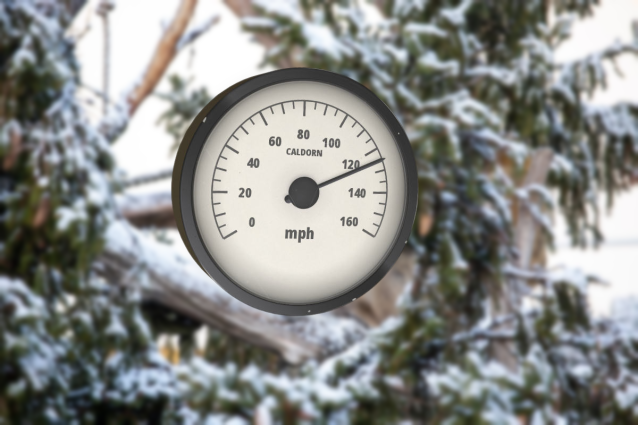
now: 125
